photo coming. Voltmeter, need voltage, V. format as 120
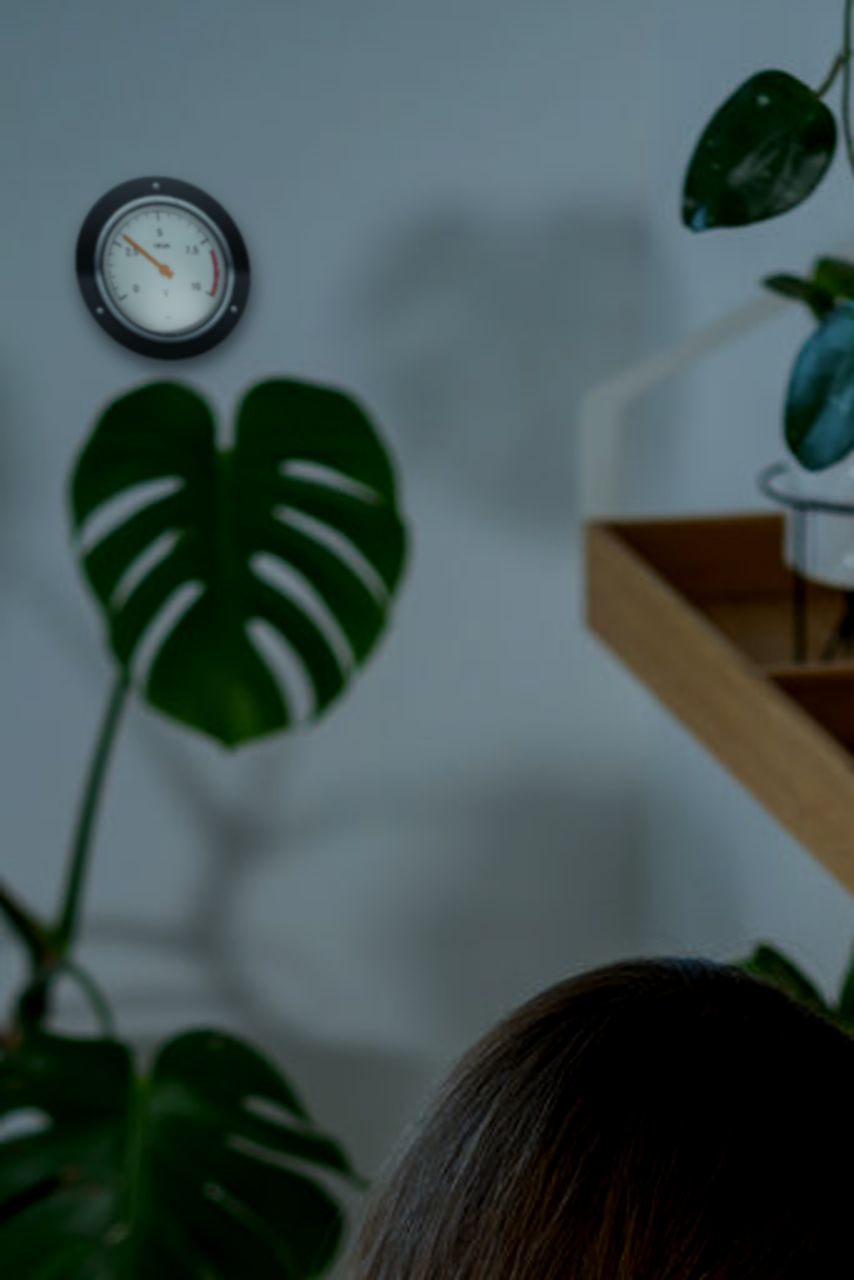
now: 3
